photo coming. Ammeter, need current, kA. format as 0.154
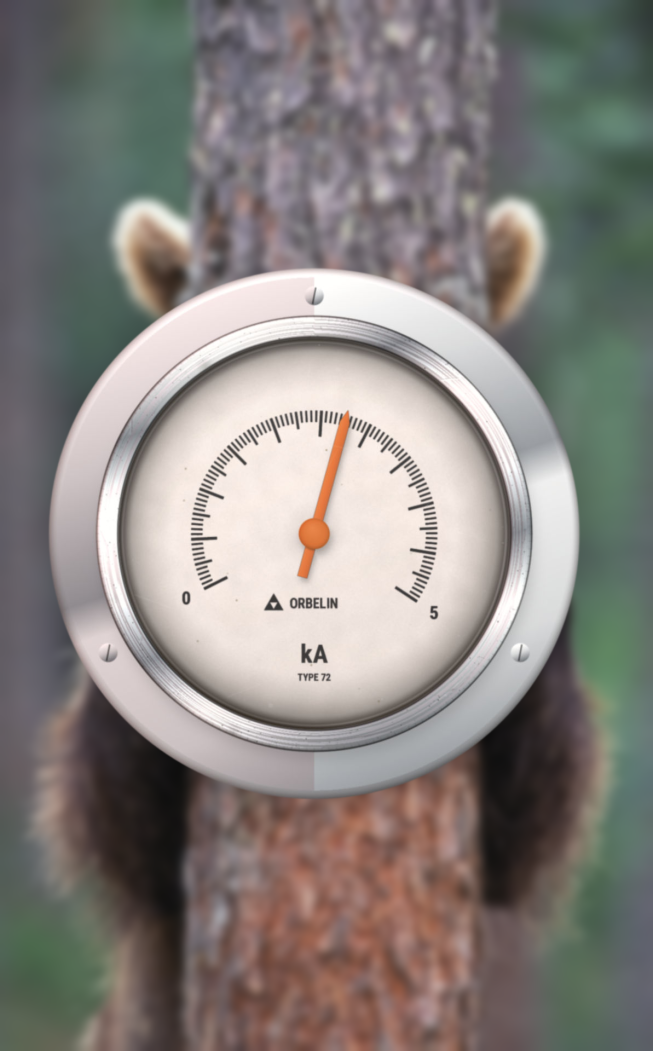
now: 2.75
